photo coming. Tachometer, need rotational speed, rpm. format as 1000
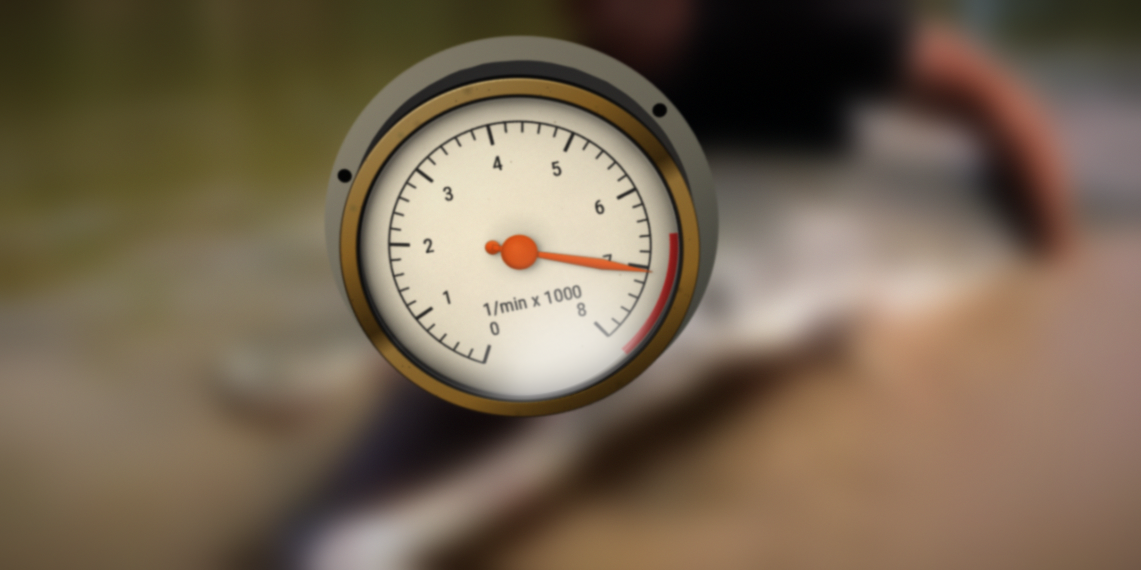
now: 7000
